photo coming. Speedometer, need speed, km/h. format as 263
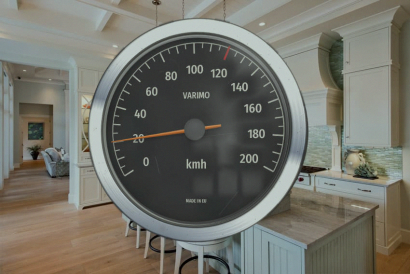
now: 20
